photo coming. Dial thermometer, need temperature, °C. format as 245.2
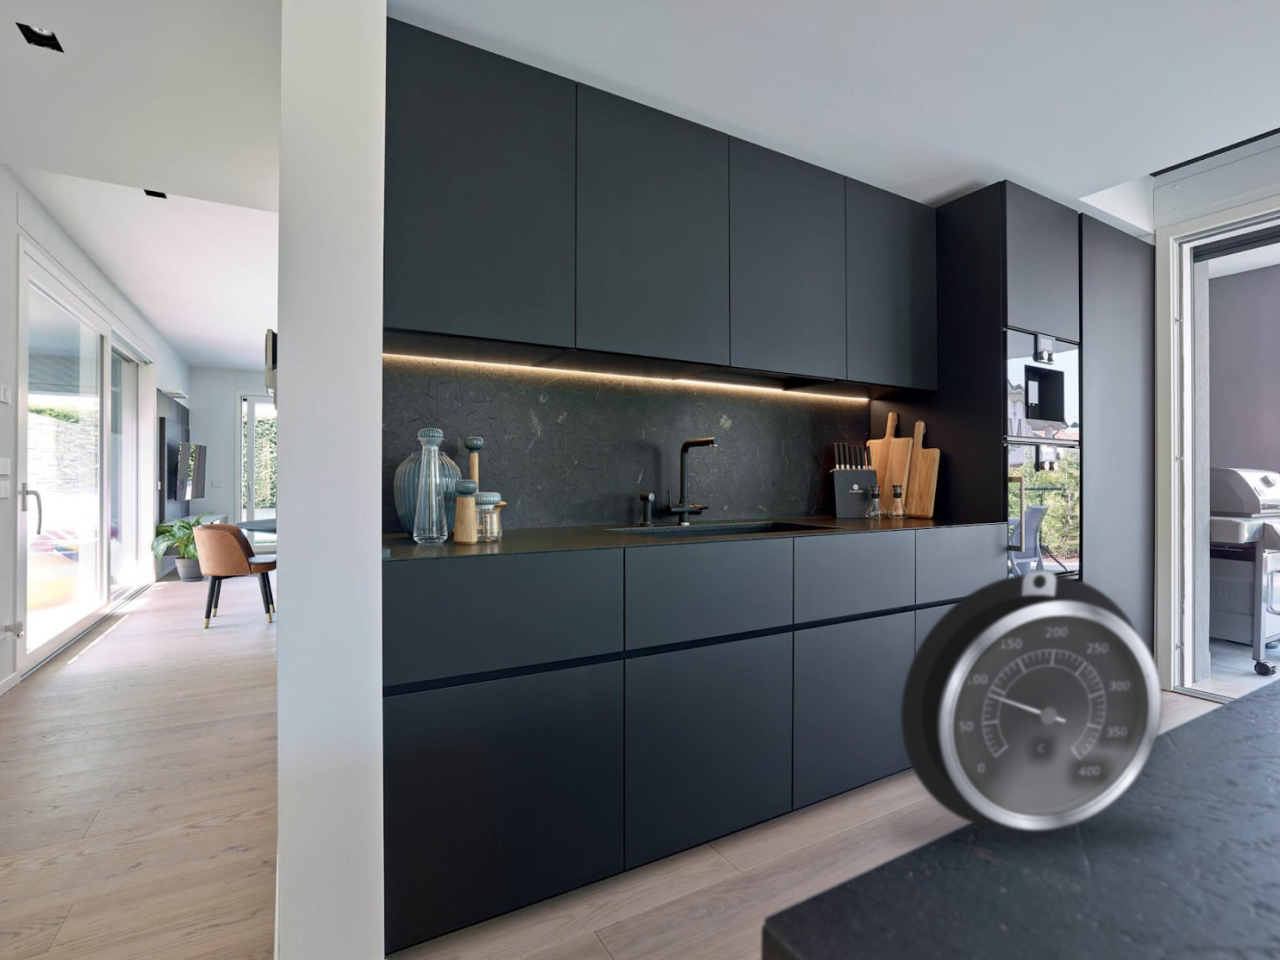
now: 90
